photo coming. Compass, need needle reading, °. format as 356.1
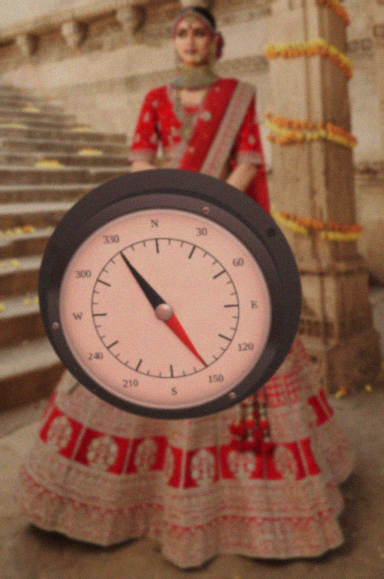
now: 150
